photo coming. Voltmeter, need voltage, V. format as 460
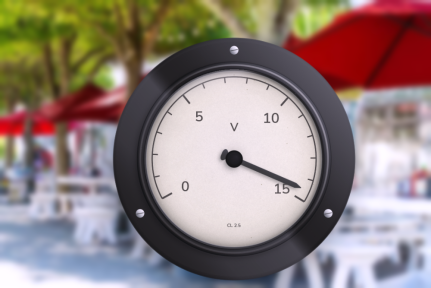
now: 14.5
